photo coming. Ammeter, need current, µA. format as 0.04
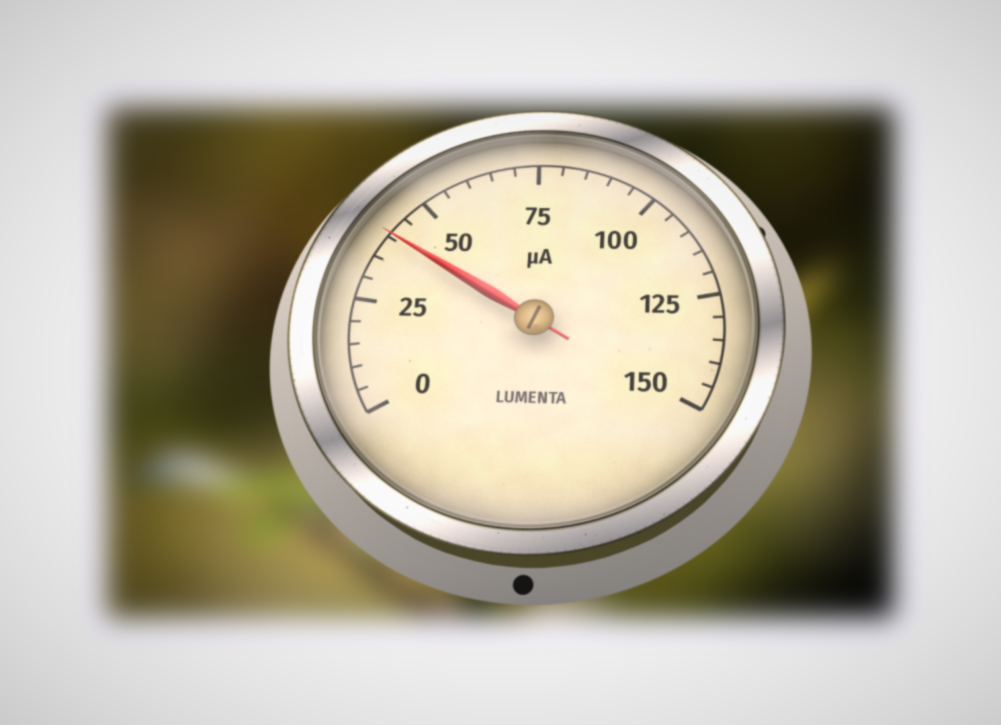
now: 40
